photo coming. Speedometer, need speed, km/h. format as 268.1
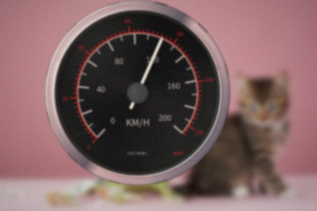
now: 120
